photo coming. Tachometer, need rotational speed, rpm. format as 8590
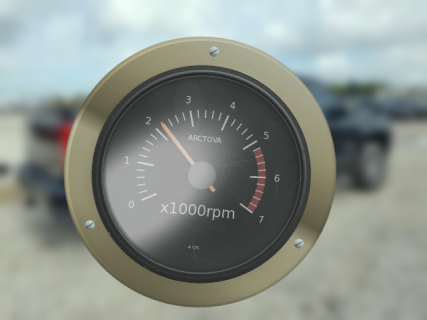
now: 2200
